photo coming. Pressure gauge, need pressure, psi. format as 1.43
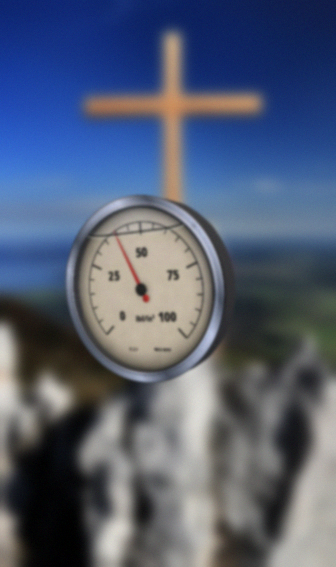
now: 40
